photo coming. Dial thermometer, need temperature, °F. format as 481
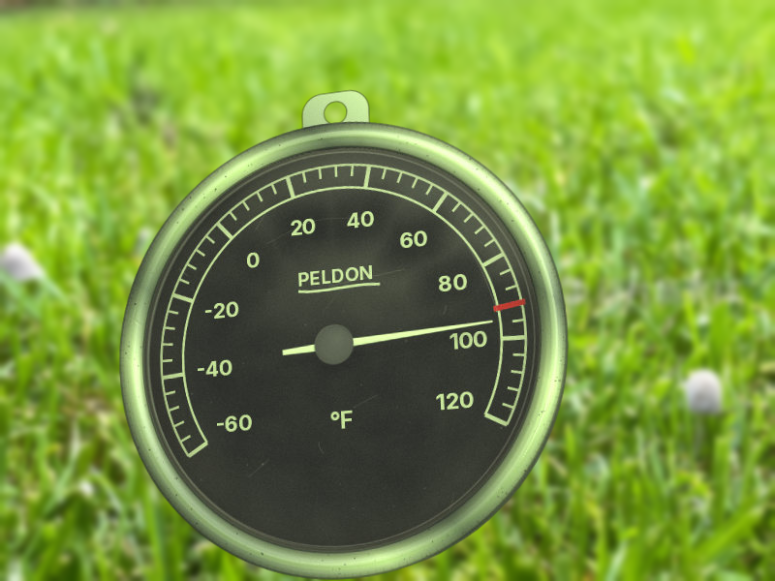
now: 96
